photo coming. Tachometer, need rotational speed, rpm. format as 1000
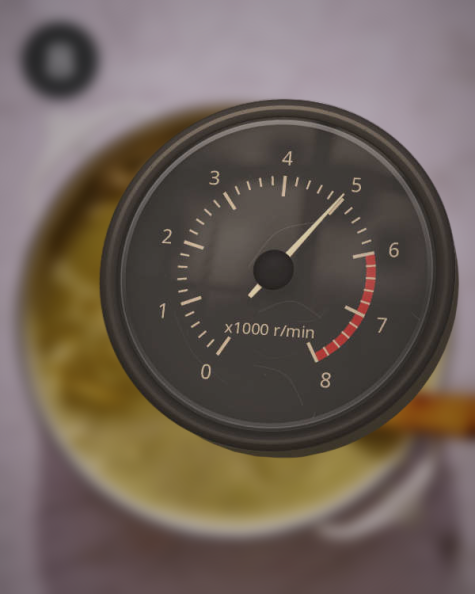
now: 5000
